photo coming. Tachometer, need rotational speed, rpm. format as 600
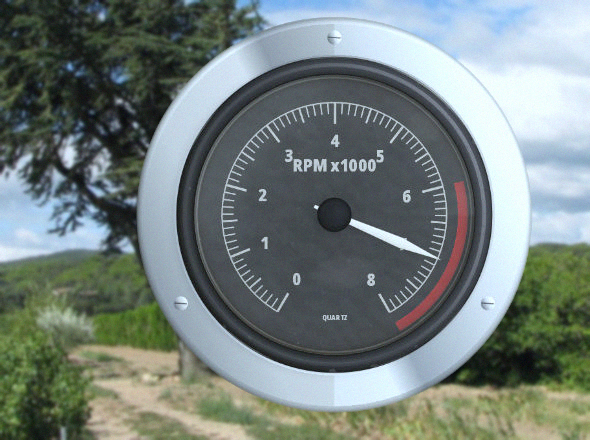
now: 7000
